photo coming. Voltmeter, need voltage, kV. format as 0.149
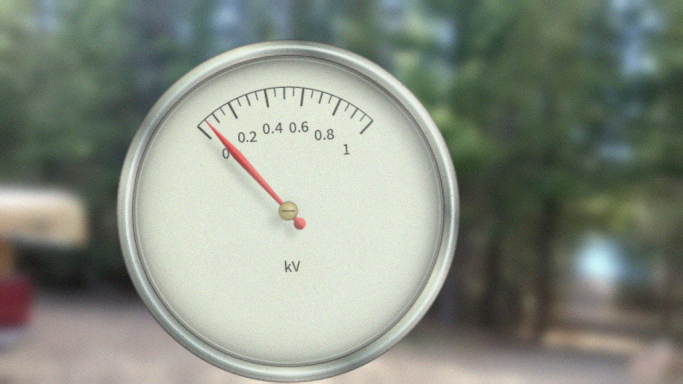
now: 0.05
